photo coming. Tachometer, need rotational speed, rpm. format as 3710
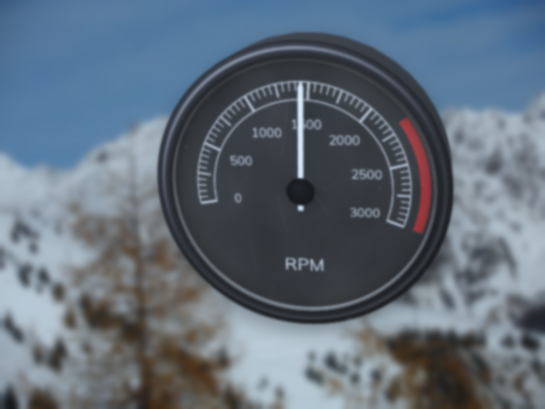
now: 1450
